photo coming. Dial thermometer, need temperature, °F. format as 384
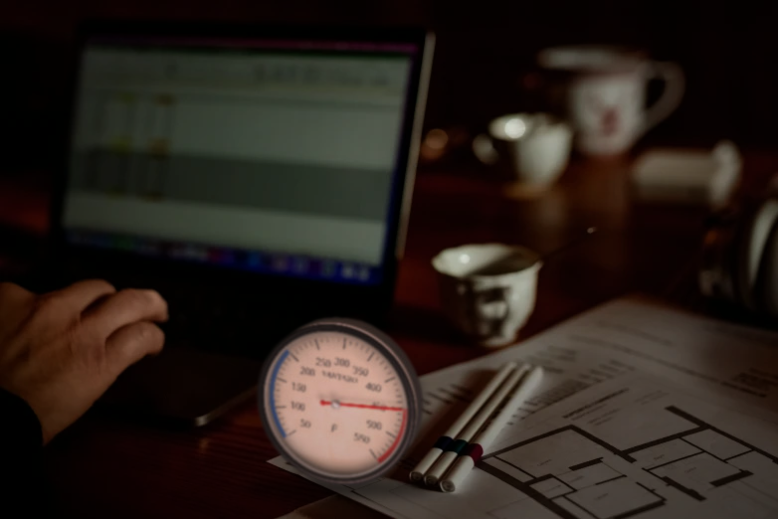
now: 450
